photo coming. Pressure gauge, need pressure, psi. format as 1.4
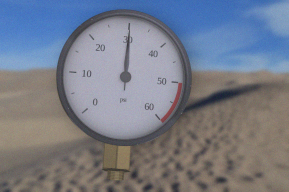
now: 30
